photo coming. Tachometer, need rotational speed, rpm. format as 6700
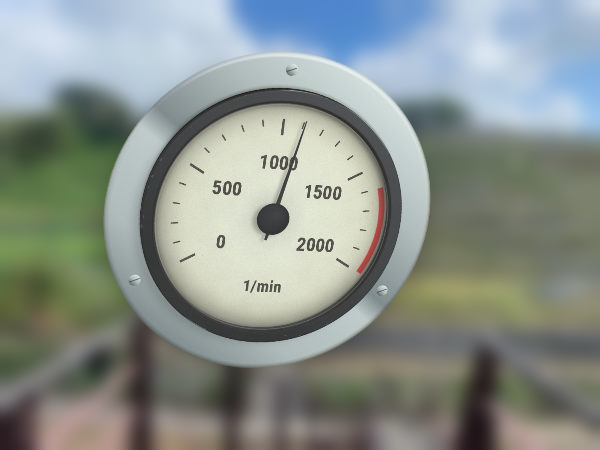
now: 1100
